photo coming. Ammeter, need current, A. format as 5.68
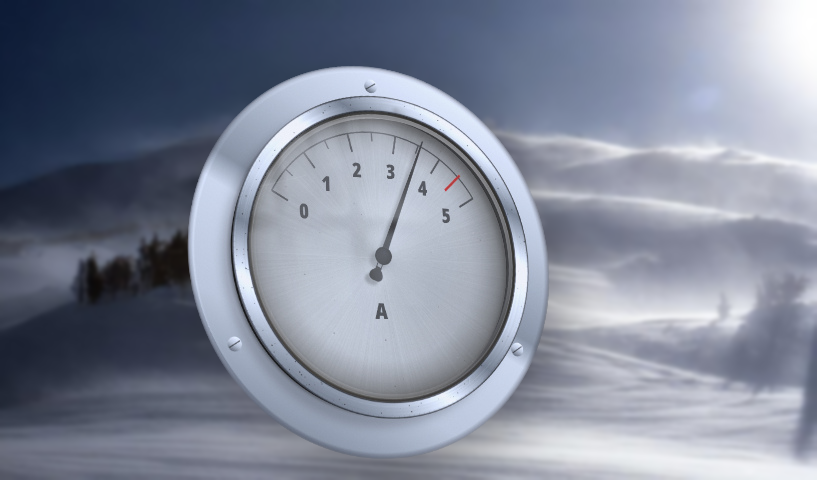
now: 3.5
